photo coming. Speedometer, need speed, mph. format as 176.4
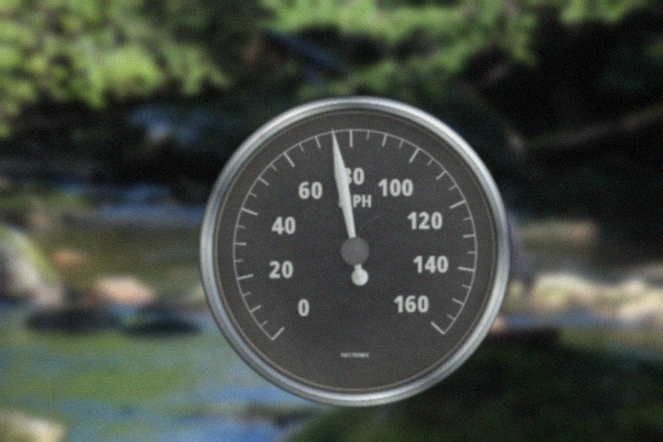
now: 75
